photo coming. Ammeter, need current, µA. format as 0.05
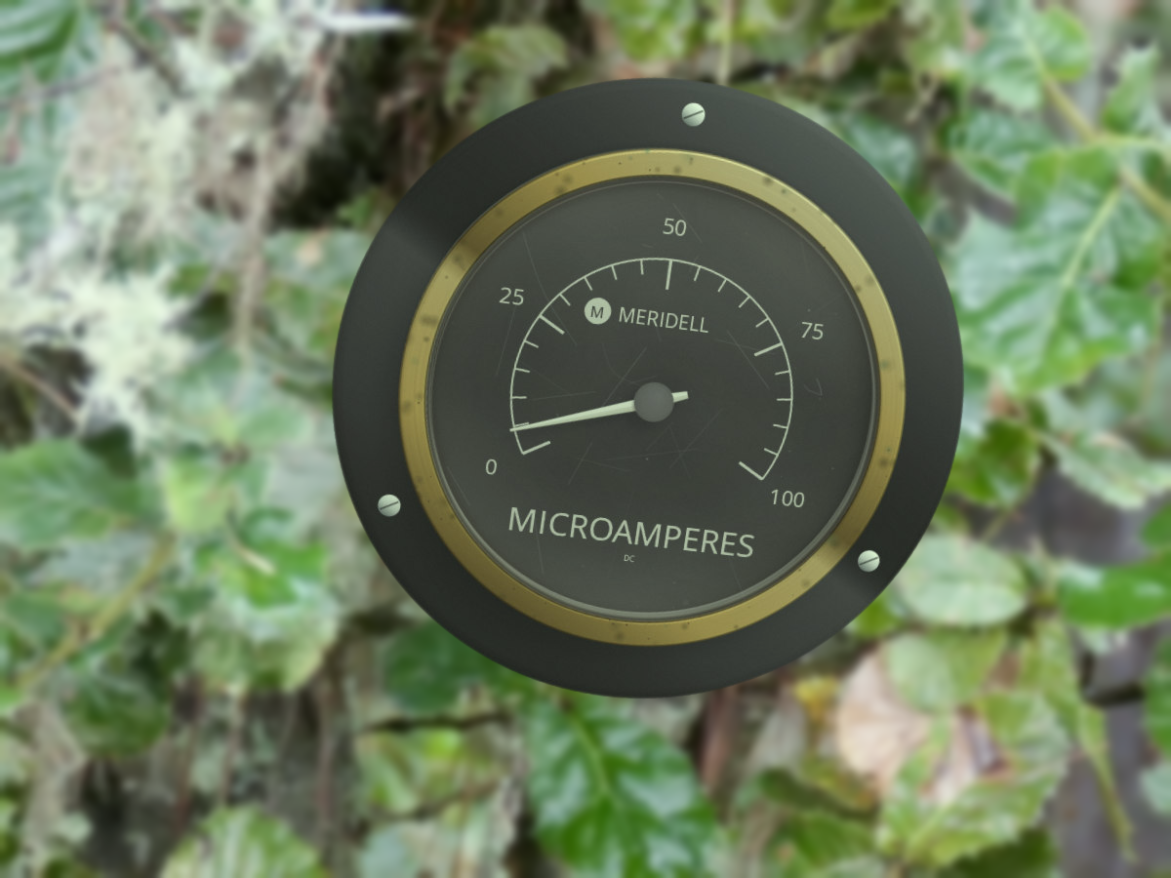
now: 5
